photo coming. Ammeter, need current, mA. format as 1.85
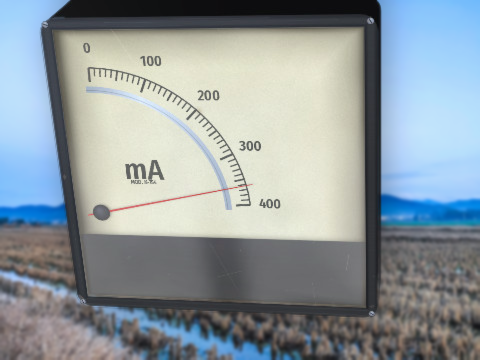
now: 360
